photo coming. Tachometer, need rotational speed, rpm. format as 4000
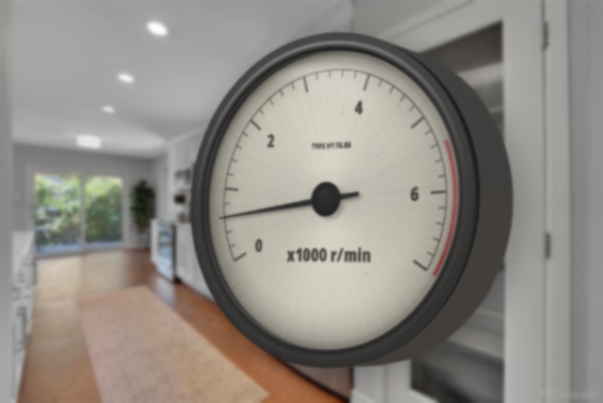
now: 600
